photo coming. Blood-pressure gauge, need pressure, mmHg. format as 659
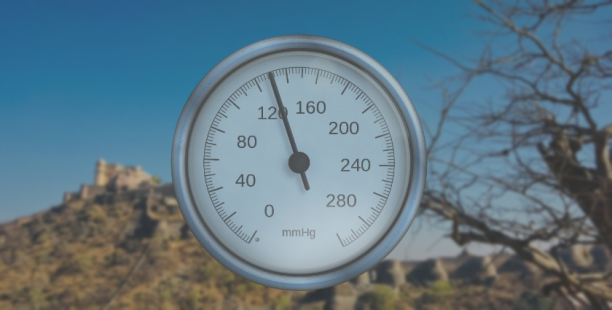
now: 130
